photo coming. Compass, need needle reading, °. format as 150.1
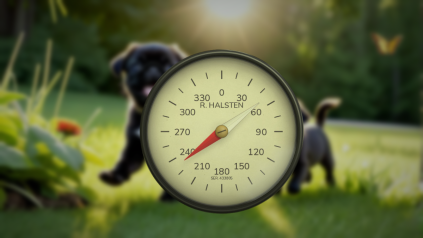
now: 232.5
